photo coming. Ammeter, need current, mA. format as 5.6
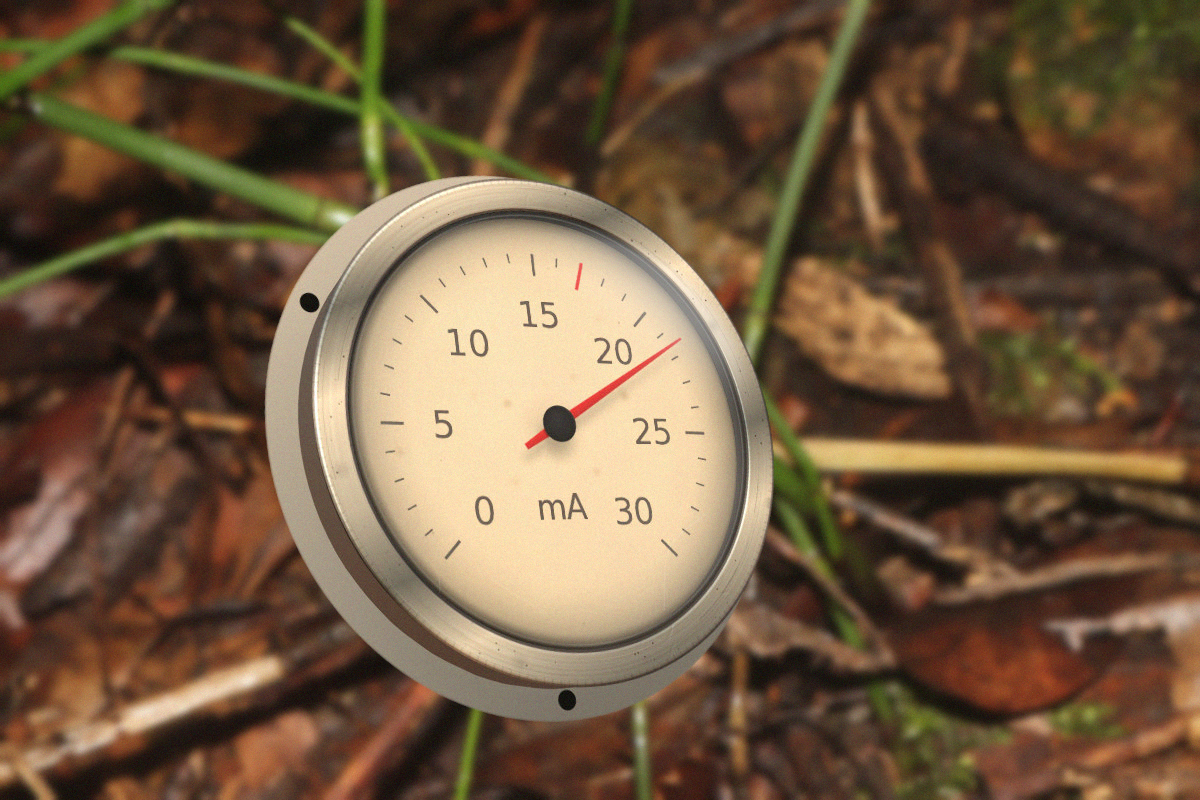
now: 21.5
